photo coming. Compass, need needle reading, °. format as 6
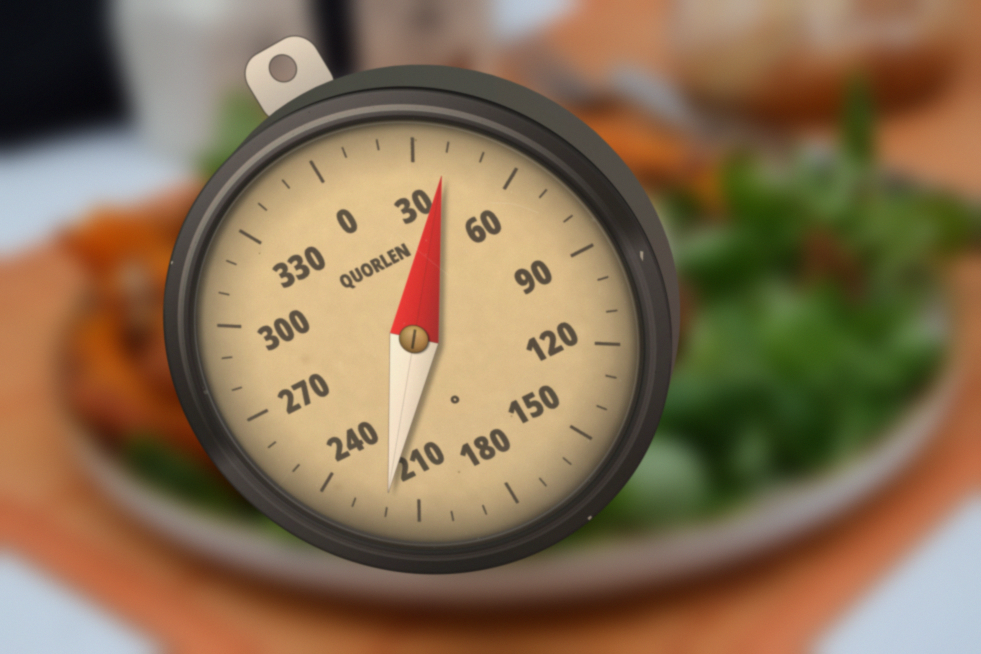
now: 40
